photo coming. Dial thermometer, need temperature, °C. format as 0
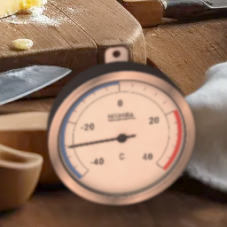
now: -28
